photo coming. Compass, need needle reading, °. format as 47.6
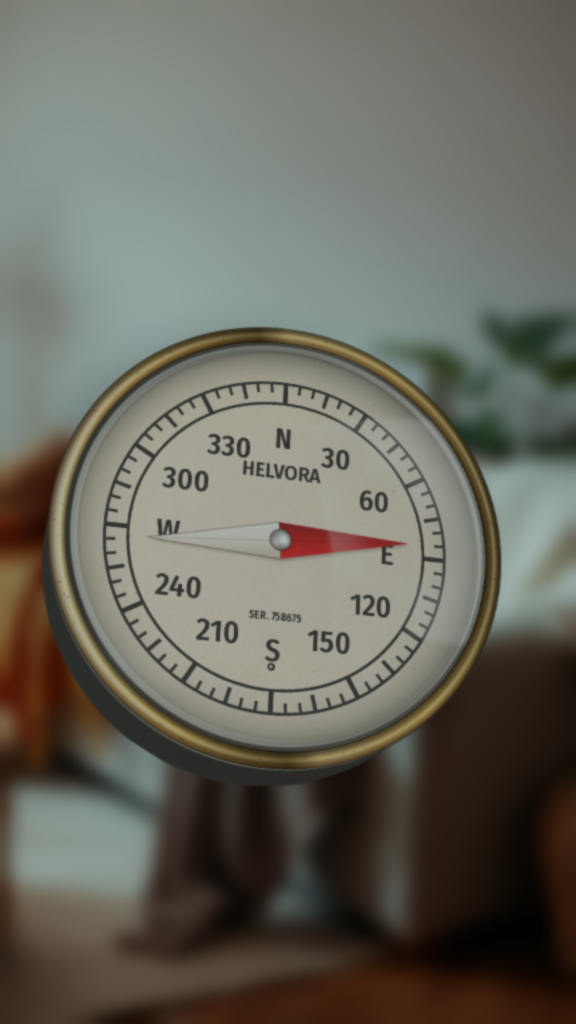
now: 85
